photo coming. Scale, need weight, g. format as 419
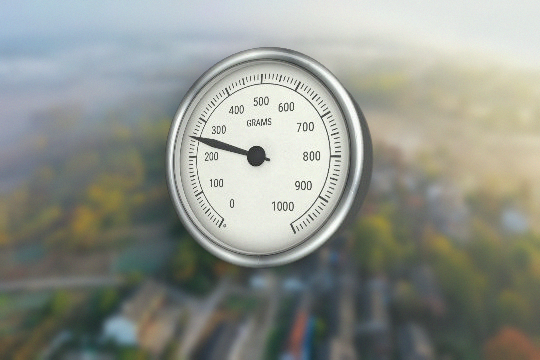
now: 250
